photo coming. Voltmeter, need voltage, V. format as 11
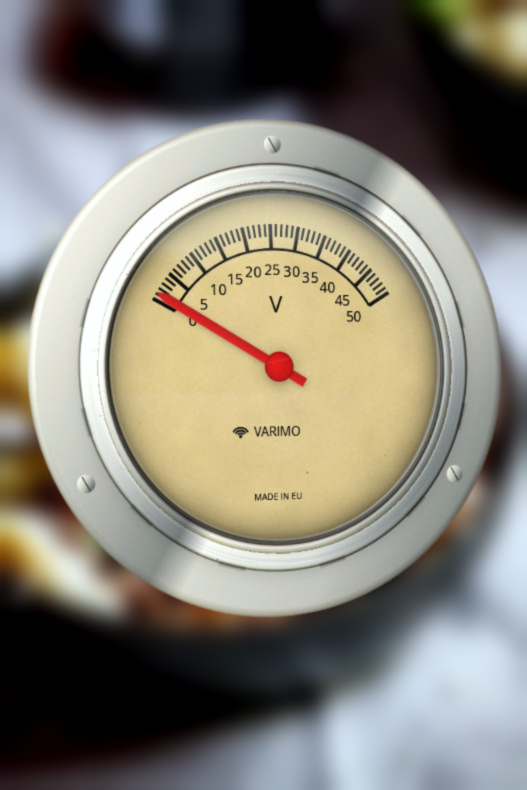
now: 1
